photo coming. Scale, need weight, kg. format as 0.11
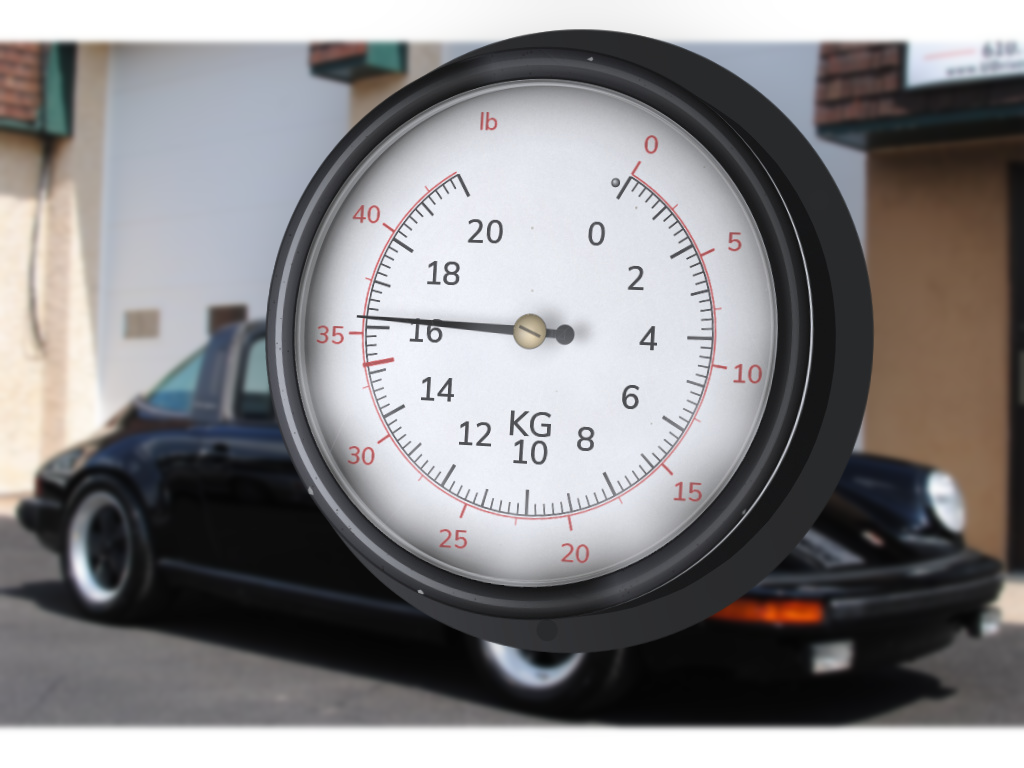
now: 16.2
